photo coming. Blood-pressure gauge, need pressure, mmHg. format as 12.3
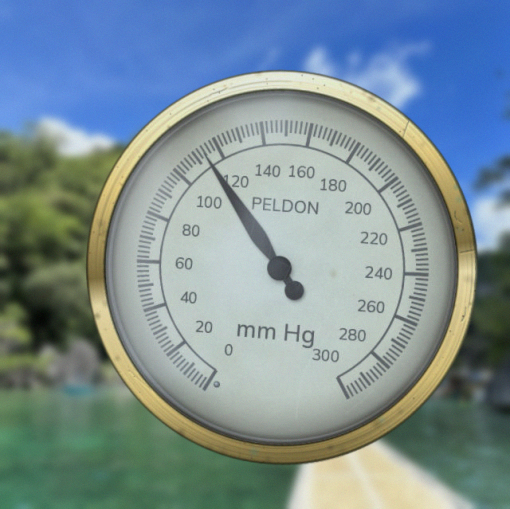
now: 114
